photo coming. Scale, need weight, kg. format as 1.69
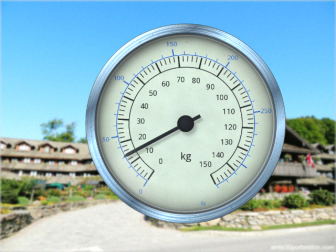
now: 14
